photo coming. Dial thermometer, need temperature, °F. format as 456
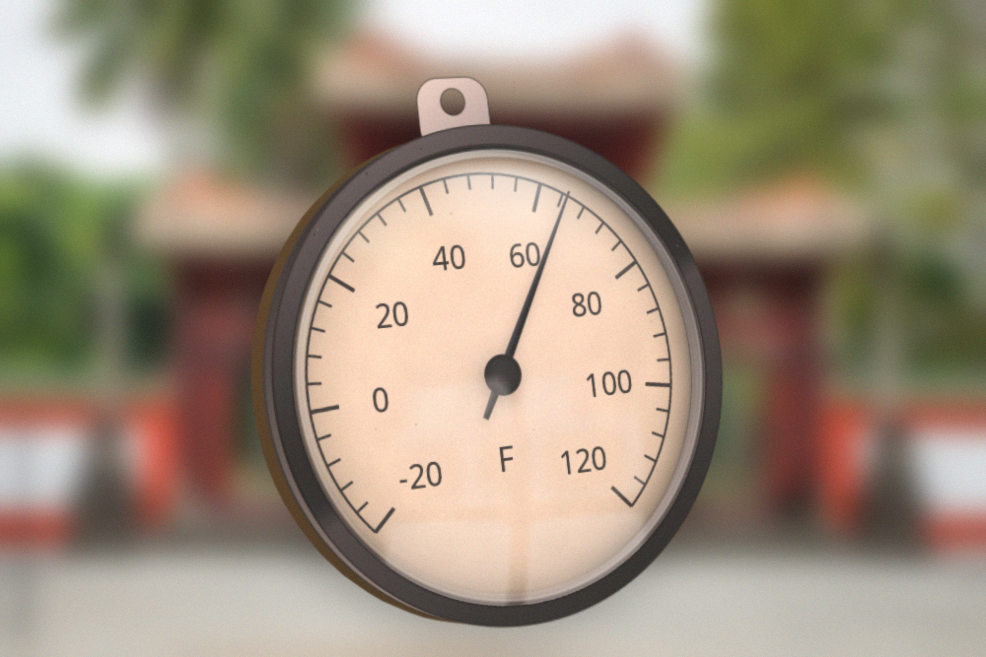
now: 64
